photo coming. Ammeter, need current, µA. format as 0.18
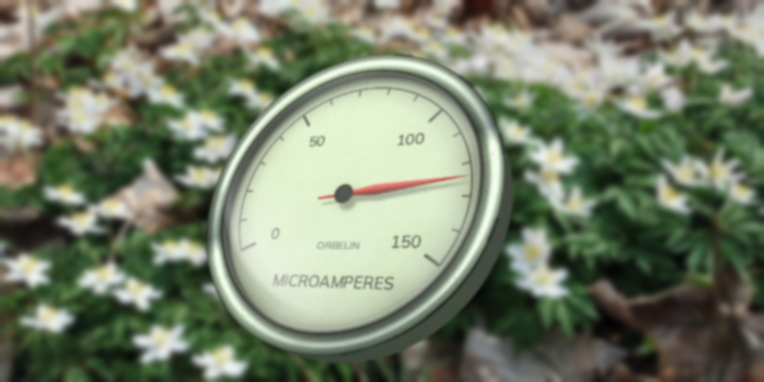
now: 125
